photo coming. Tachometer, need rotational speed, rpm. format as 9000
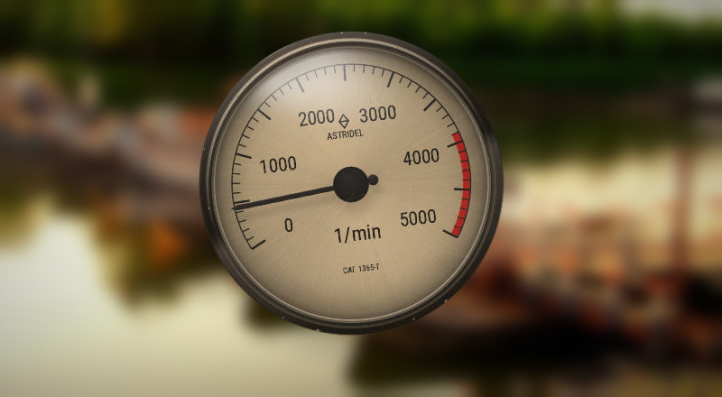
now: 450
